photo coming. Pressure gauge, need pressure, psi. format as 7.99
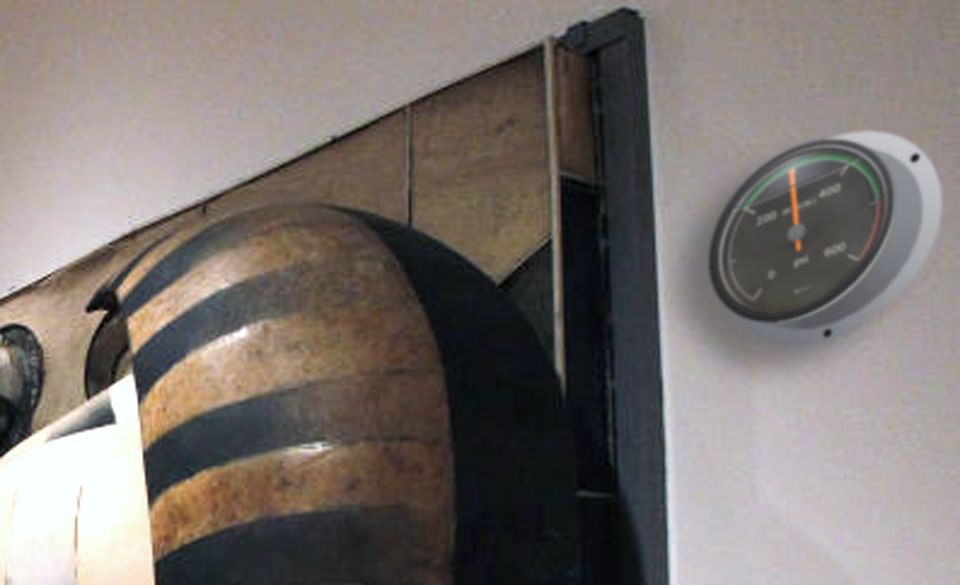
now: 300
